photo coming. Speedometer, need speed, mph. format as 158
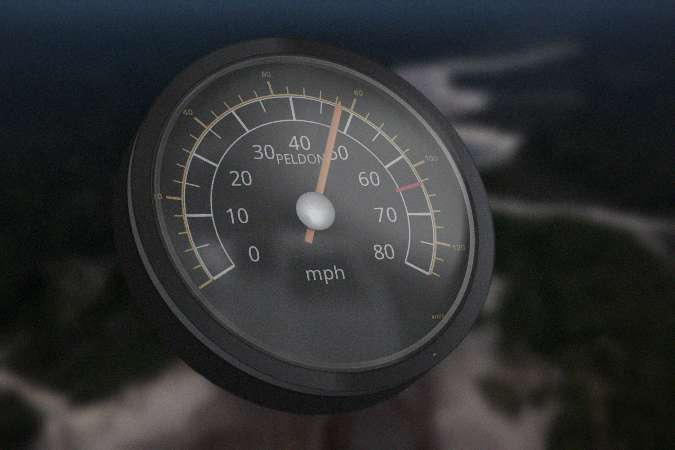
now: 47.5
